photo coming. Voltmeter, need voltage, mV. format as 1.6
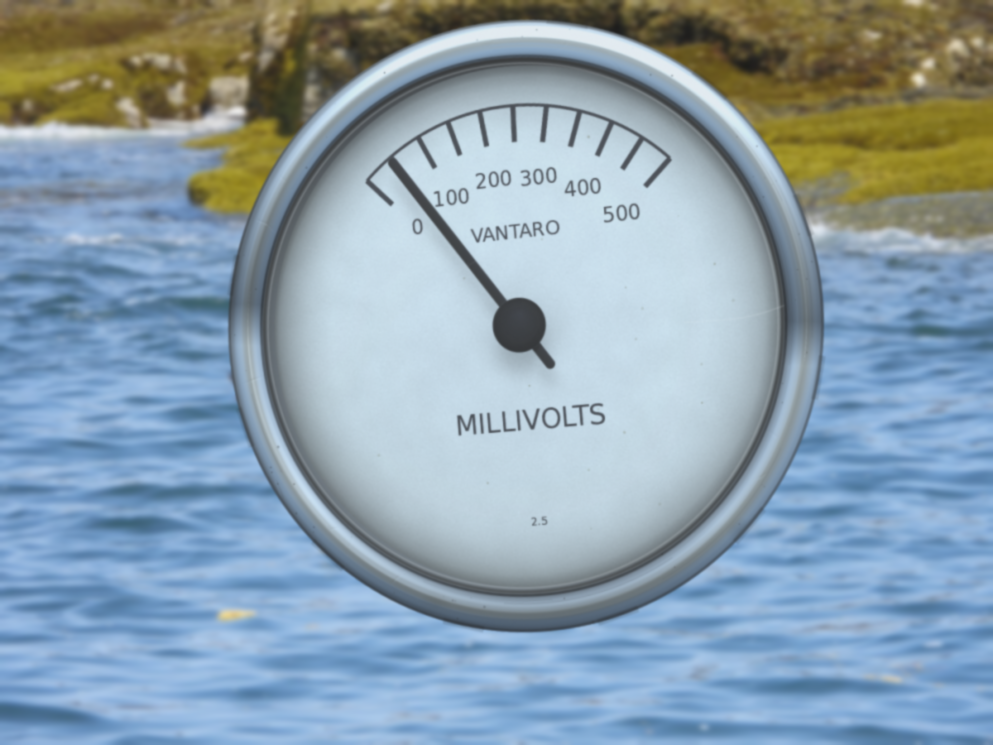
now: 50
